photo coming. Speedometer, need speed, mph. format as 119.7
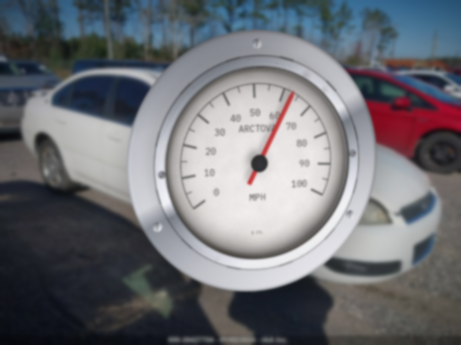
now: 62.5
